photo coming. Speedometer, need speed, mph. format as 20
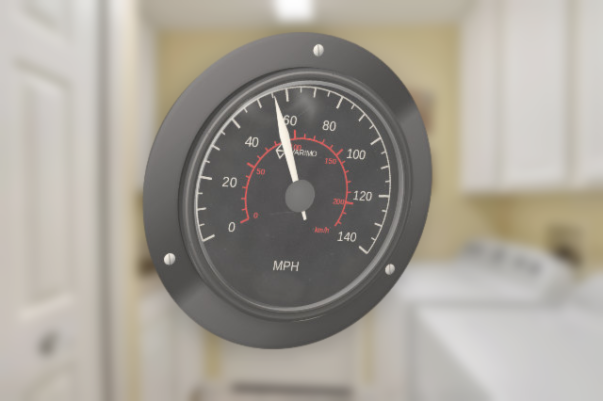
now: 55
